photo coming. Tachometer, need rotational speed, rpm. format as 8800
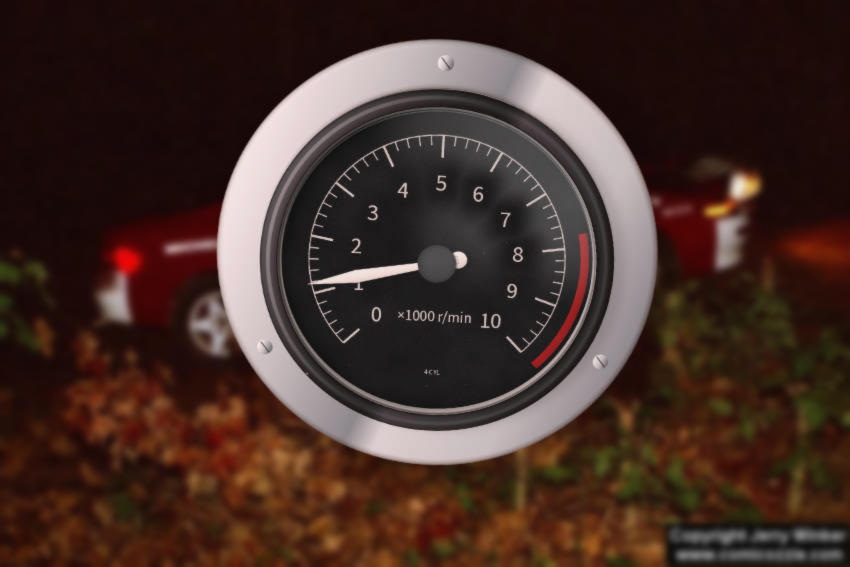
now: 1200
